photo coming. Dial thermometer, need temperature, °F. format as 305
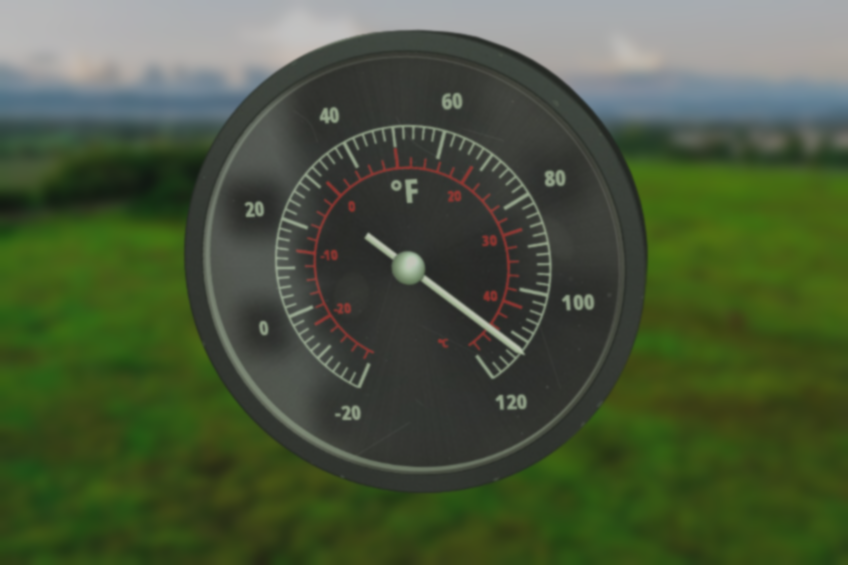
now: 112
